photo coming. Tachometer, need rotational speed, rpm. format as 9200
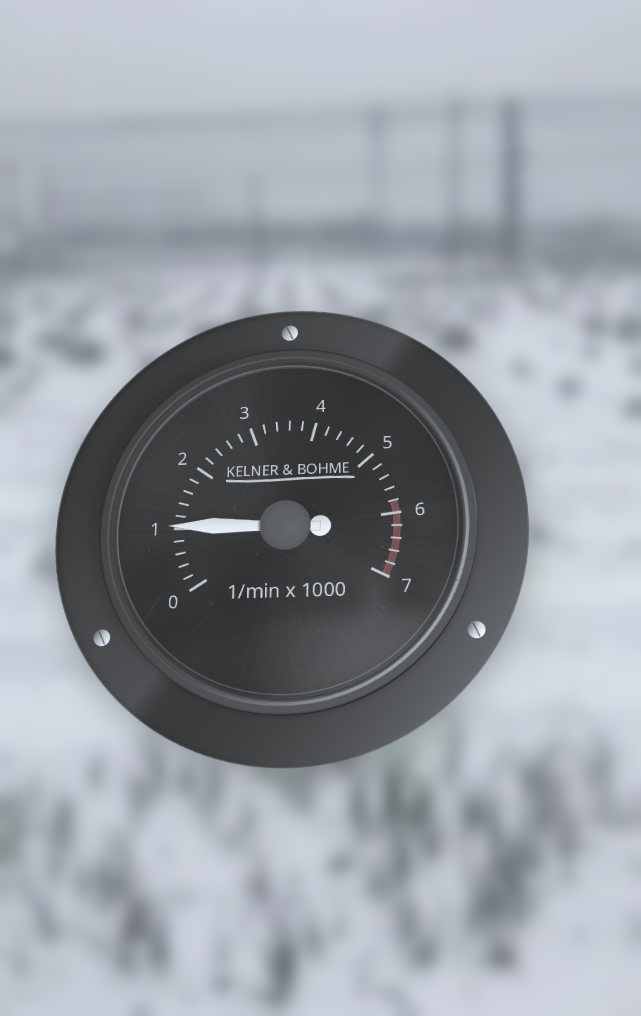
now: 1000
